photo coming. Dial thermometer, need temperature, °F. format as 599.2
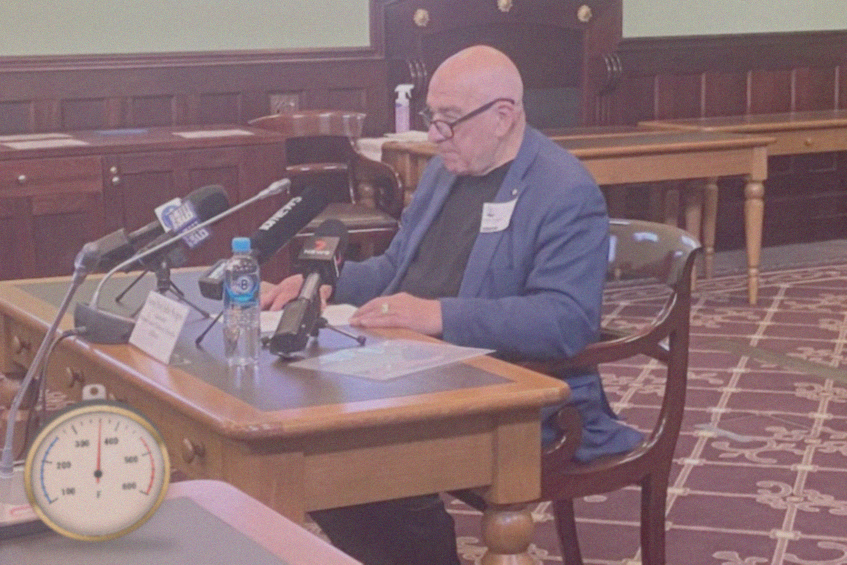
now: 360
